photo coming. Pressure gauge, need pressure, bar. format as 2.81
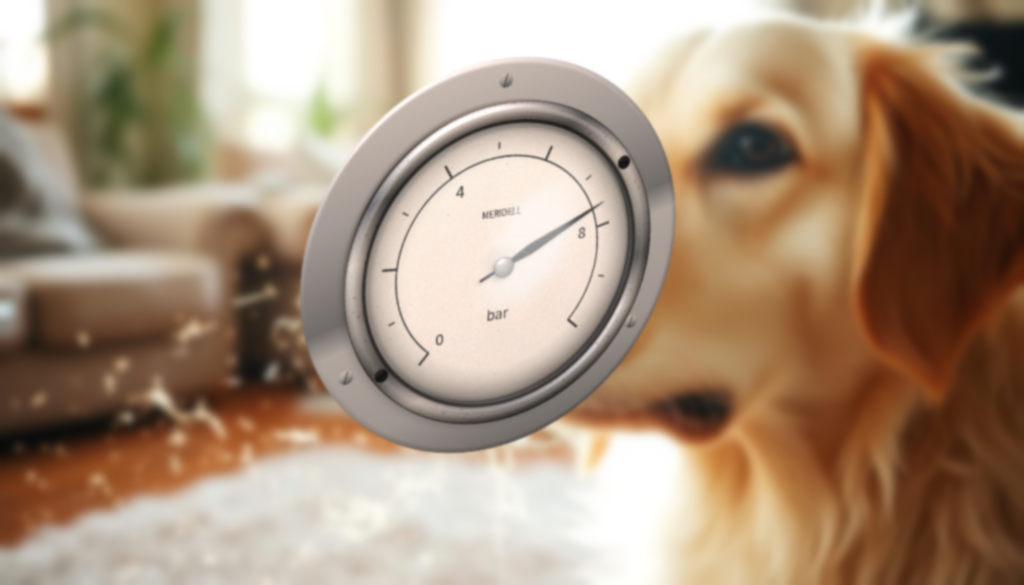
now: 7.5
